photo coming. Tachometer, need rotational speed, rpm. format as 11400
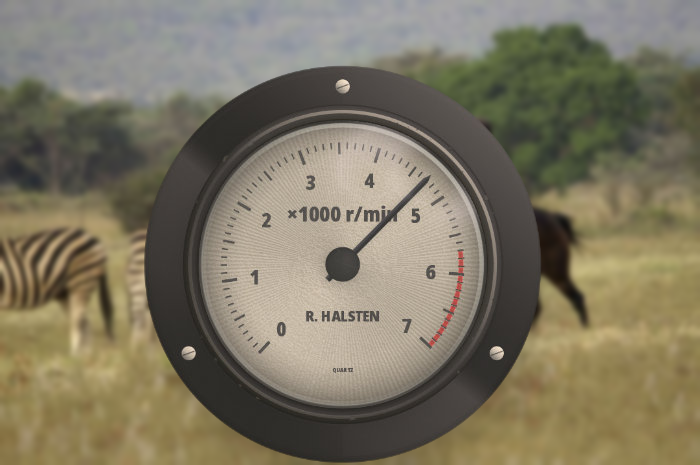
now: 4700
